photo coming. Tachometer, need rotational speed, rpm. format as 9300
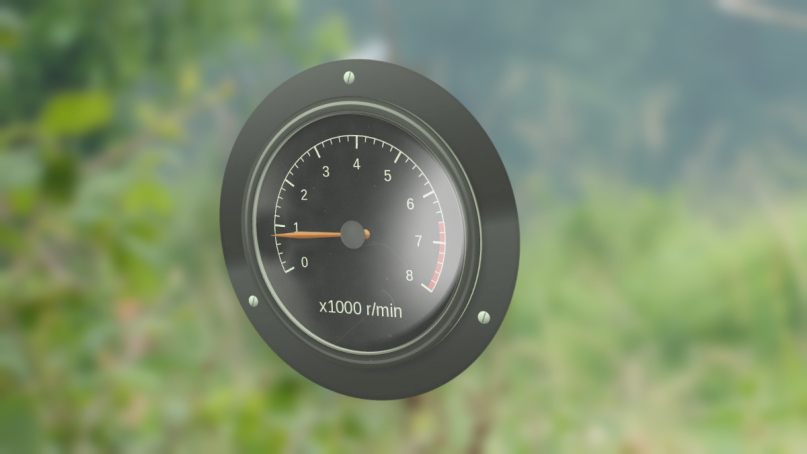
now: 800
